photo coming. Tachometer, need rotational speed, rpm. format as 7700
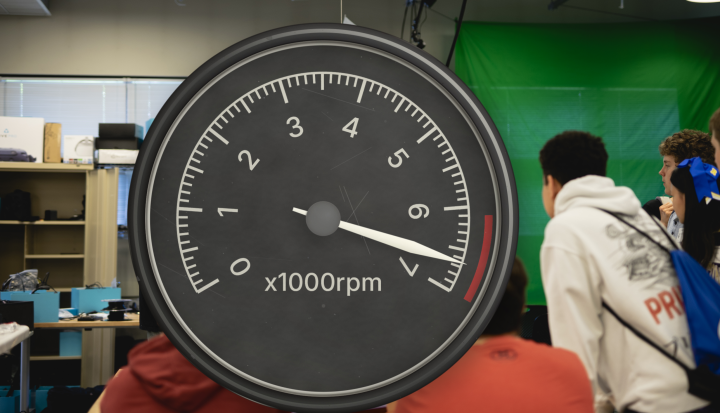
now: 6650
